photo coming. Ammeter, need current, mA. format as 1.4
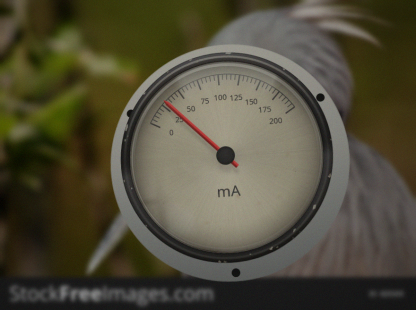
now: 30
